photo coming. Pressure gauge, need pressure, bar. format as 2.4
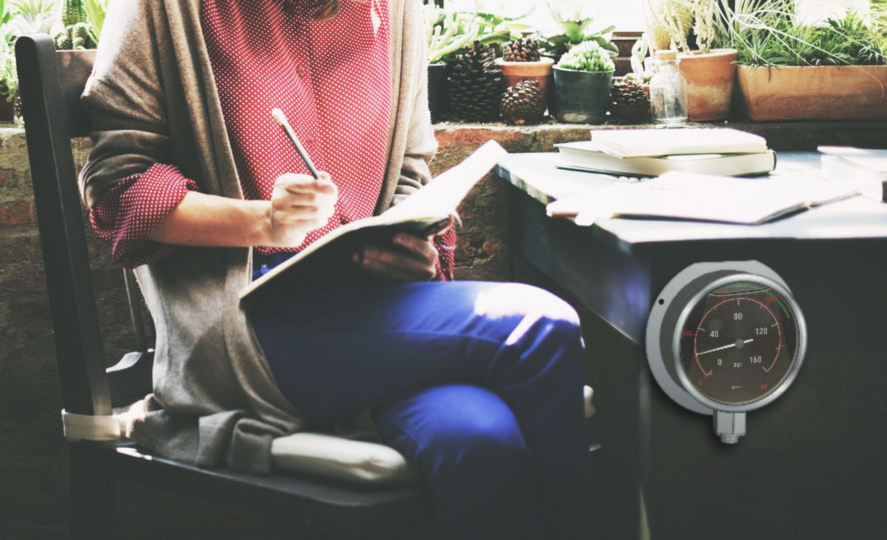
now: 20
